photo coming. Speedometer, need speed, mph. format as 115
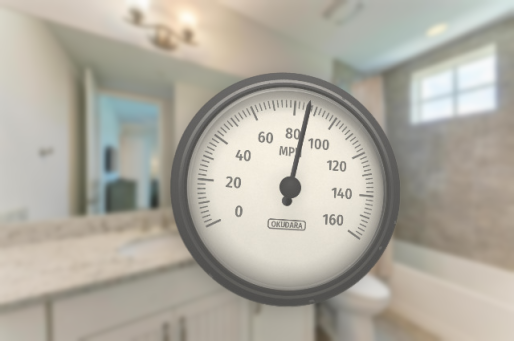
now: 86
